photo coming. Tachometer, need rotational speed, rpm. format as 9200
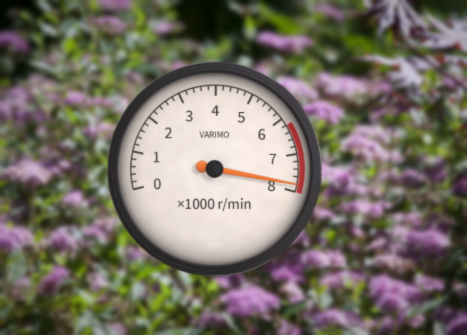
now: 7800
